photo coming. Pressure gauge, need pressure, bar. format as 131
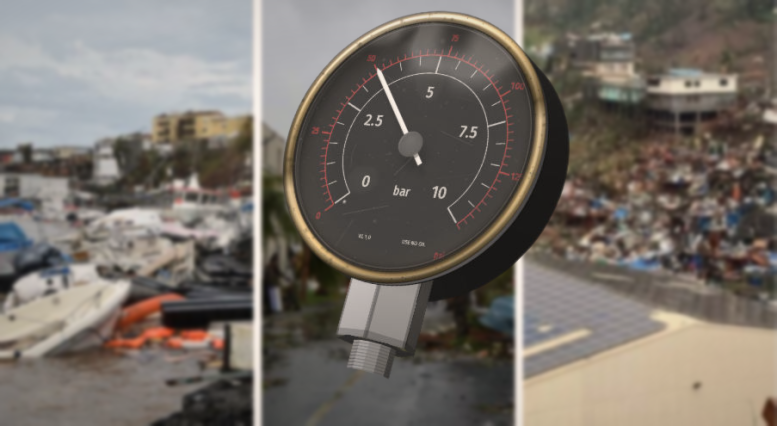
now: 3.5
